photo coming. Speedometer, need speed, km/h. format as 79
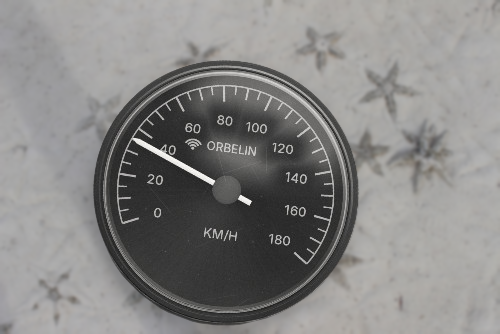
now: 35
